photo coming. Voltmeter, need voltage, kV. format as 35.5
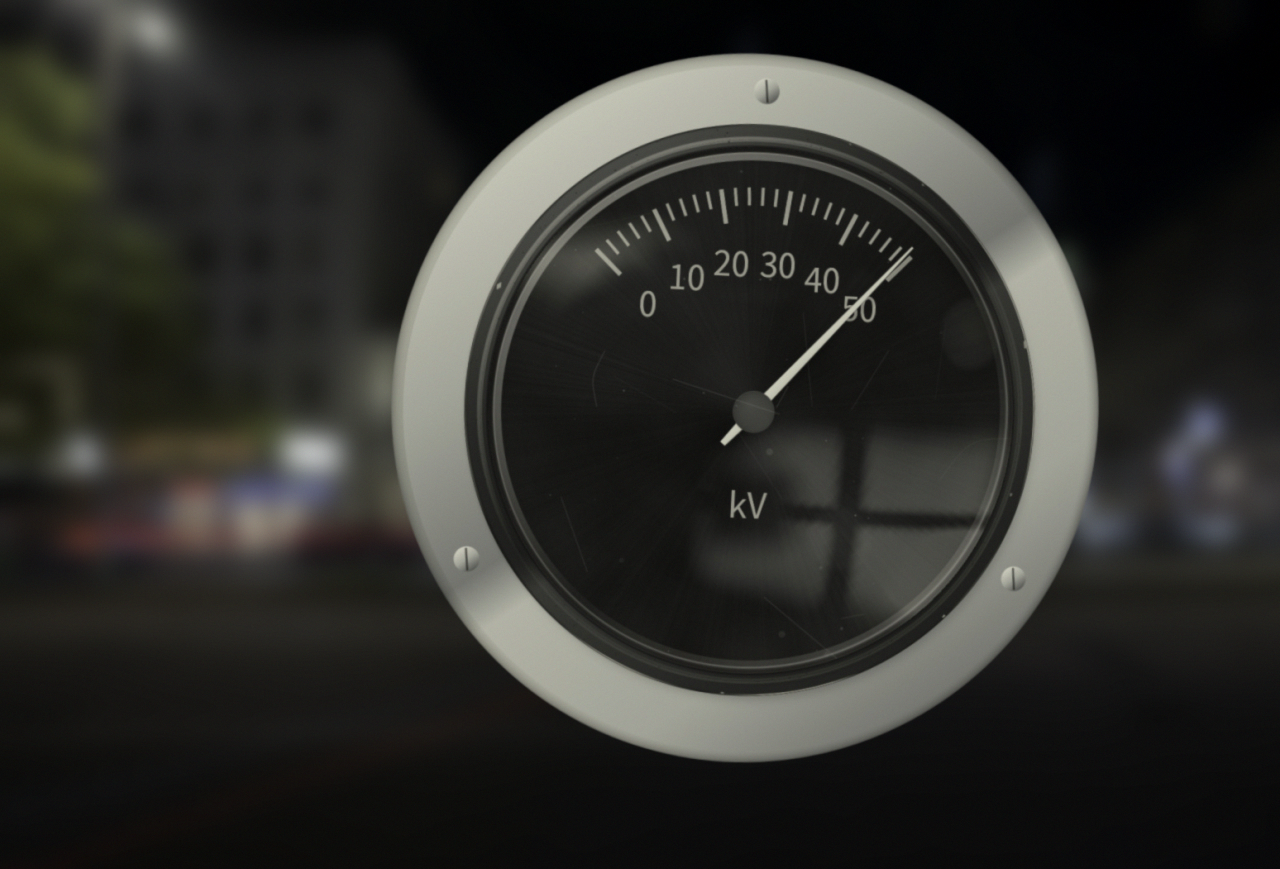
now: 49
